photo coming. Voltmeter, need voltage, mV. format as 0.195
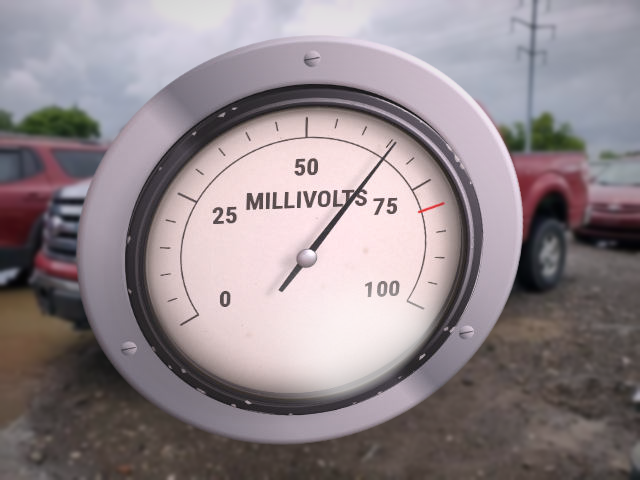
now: 65
